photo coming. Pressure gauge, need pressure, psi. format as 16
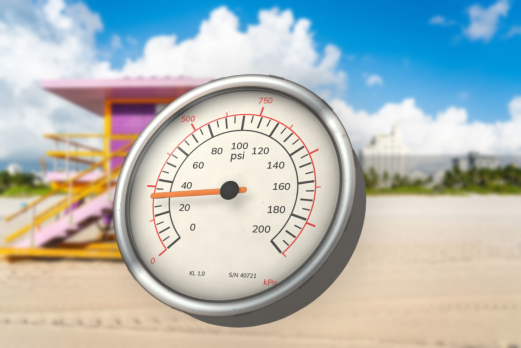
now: 30
